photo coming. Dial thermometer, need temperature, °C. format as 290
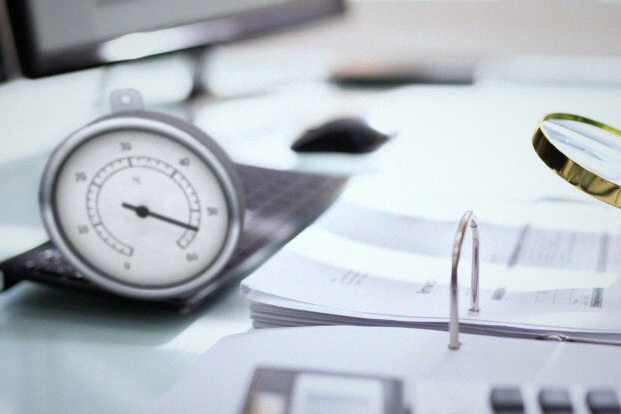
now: 54
